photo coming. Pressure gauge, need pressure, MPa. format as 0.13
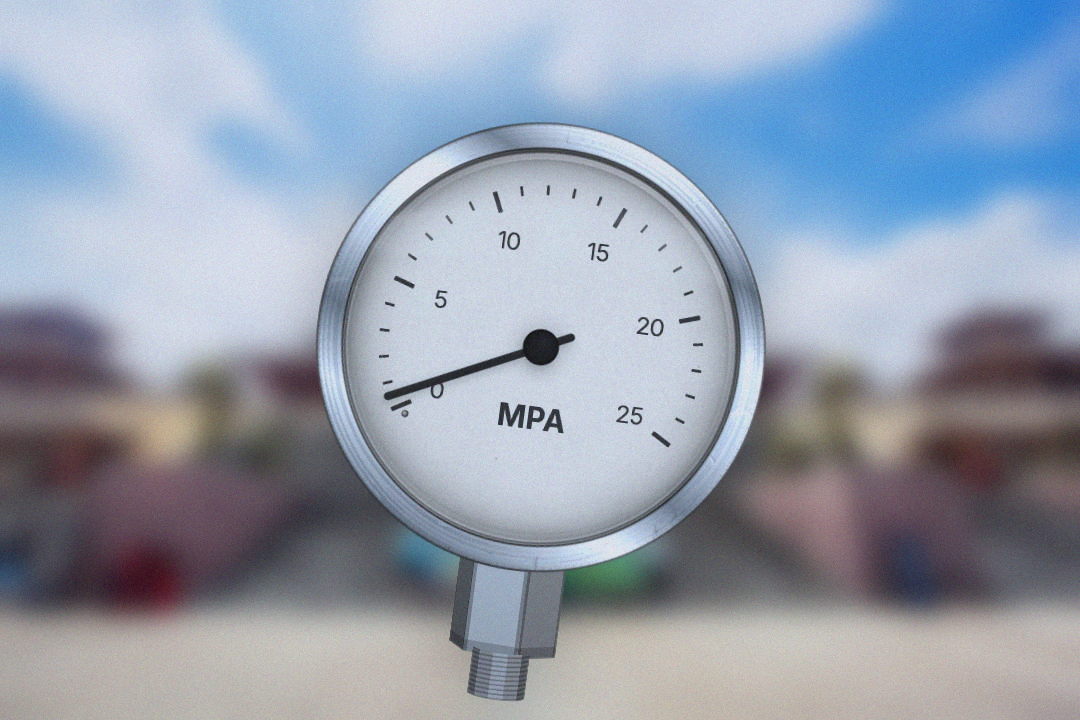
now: 0.5
